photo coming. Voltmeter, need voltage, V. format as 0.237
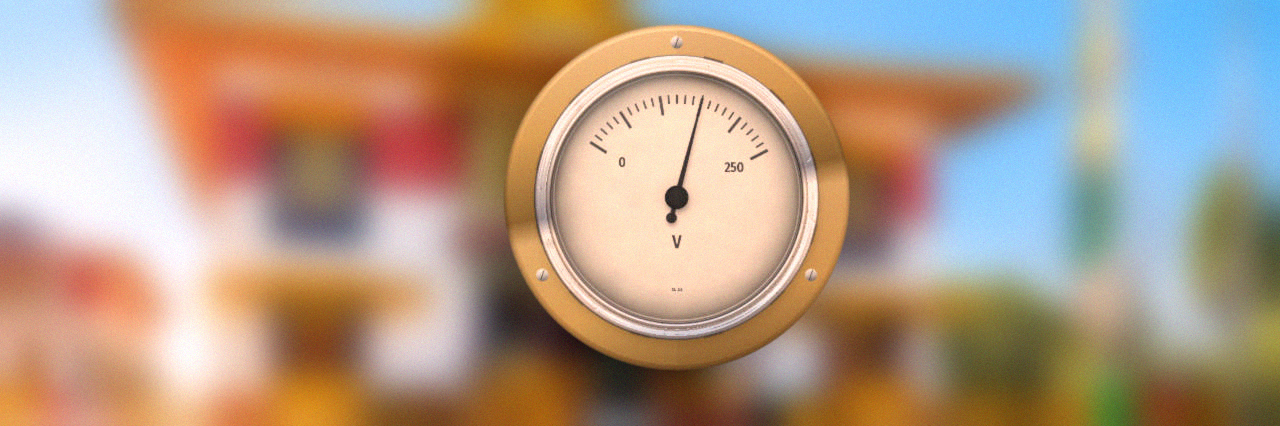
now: 150
